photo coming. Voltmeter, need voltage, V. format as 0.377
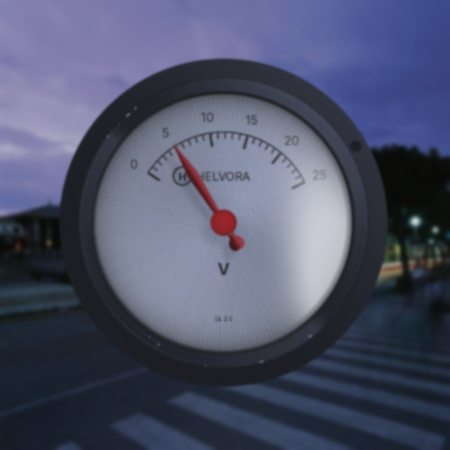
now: 5
